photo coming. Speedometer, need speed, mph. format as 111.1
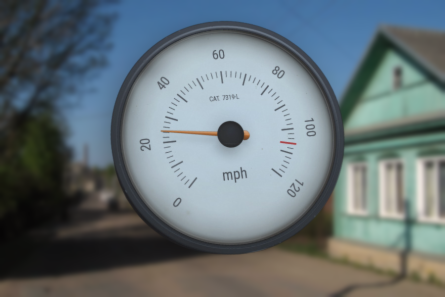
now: 24
